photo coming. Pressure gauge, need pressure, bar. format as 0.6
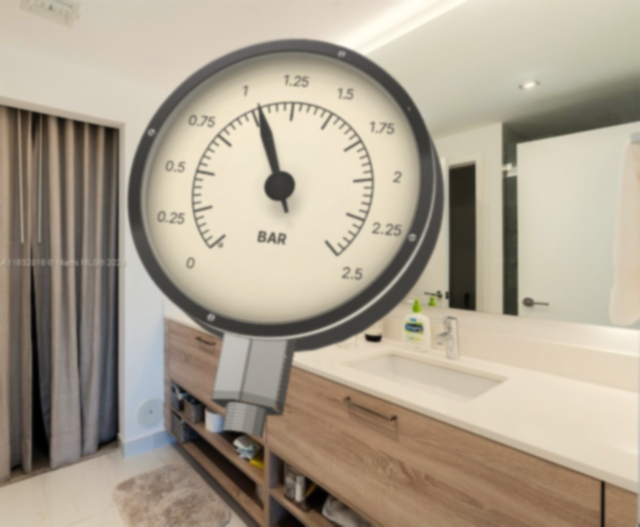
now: 1.05
